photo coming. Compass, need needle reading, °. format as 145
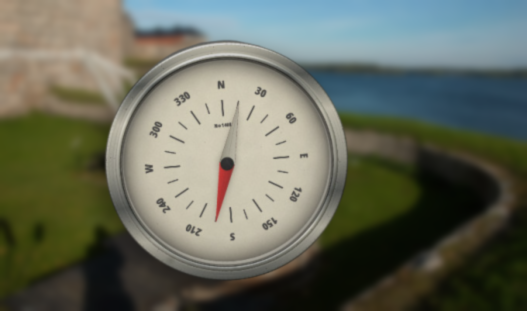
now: 195
